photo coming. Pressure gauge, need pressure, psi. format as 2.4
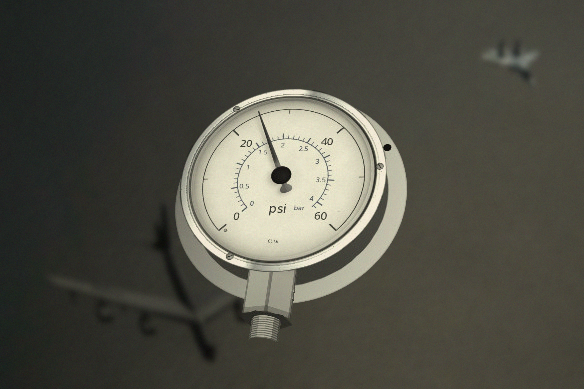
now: 25
